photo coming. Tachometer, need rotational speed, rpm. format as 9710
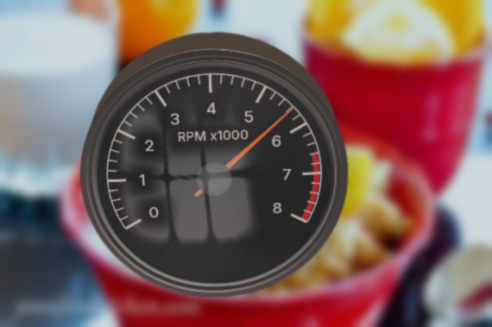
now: 5600
